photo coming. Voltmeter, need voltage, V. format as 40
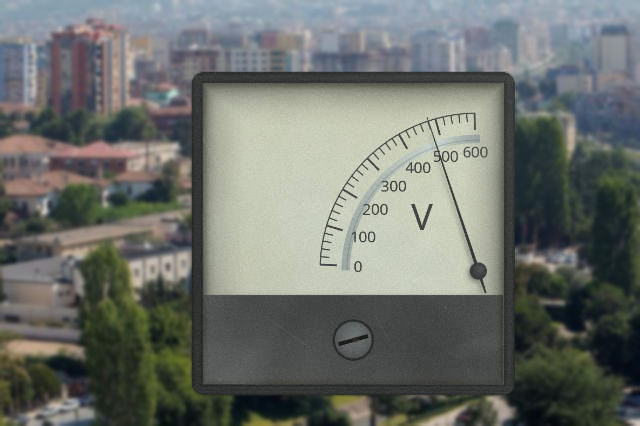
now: 480
